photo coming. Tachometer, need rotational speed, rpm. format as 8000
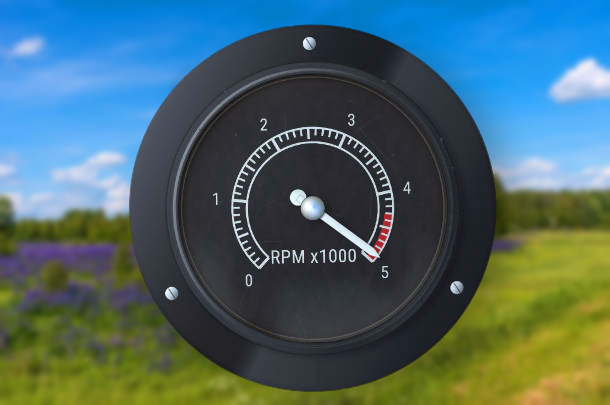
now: 4900
